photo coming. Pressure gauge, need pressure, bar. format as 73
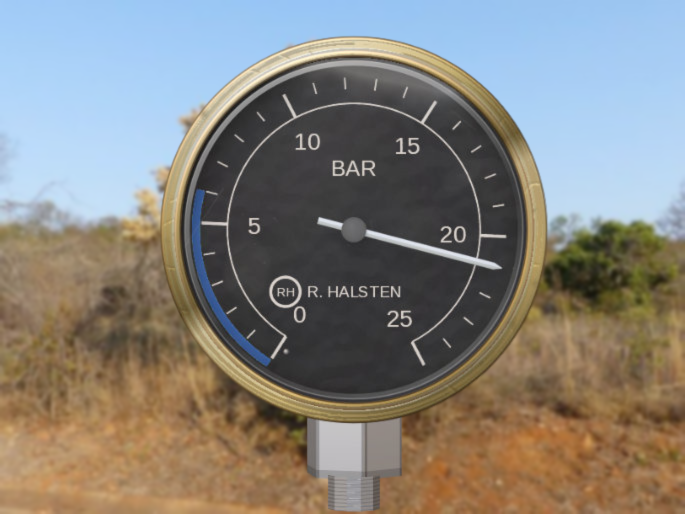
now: 21
